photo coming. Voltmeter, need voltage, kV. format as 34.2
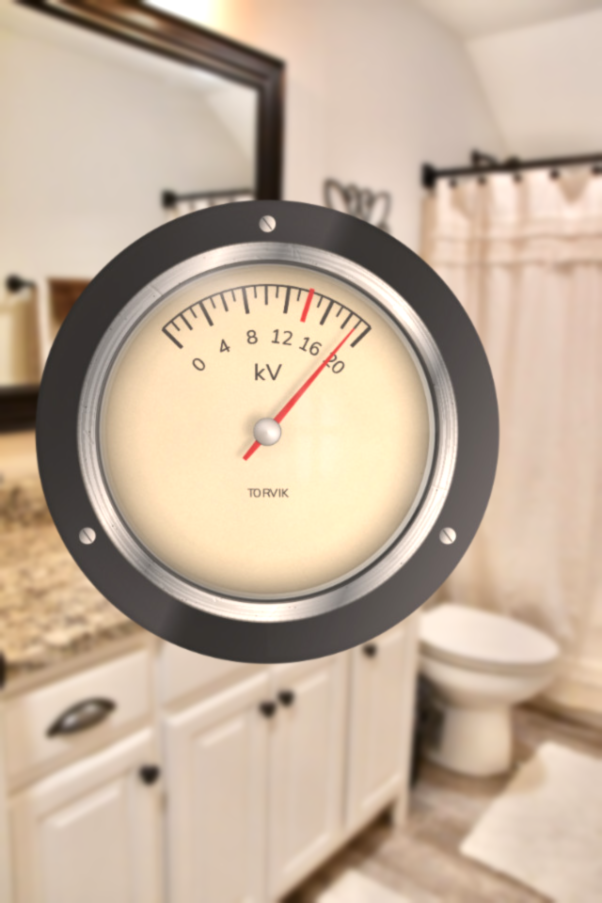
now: 19
